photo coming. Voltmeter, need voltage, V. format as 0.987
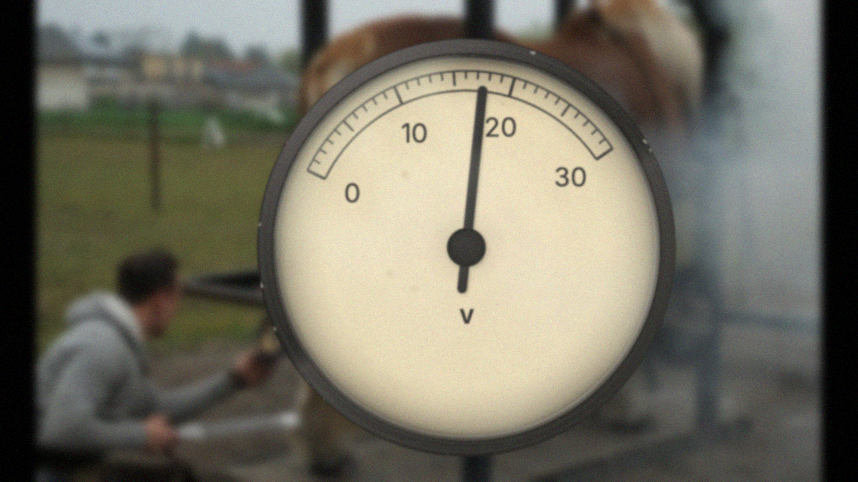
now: 17.5
